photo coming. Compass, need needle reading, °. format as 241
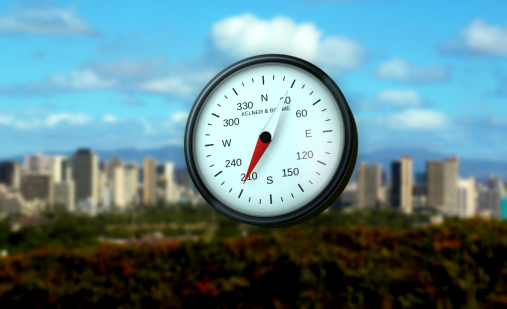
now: 210
